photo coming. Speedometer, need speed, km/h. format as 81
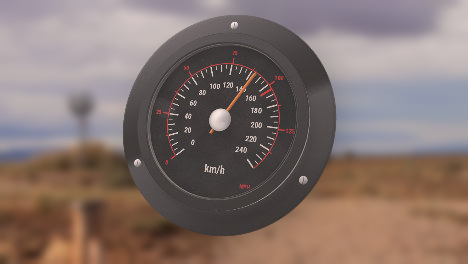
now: 145
